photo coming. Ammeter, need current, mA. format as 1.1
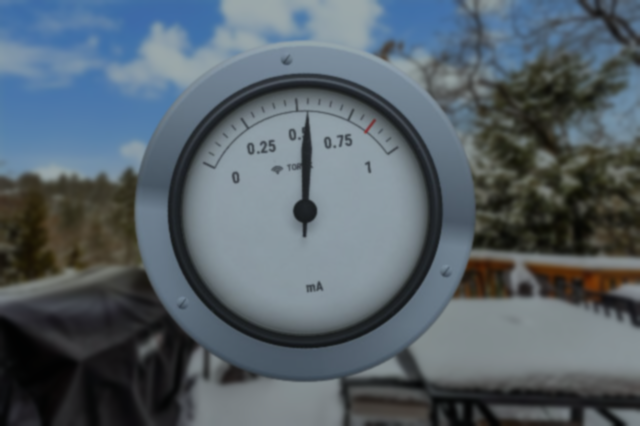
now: 0.55
